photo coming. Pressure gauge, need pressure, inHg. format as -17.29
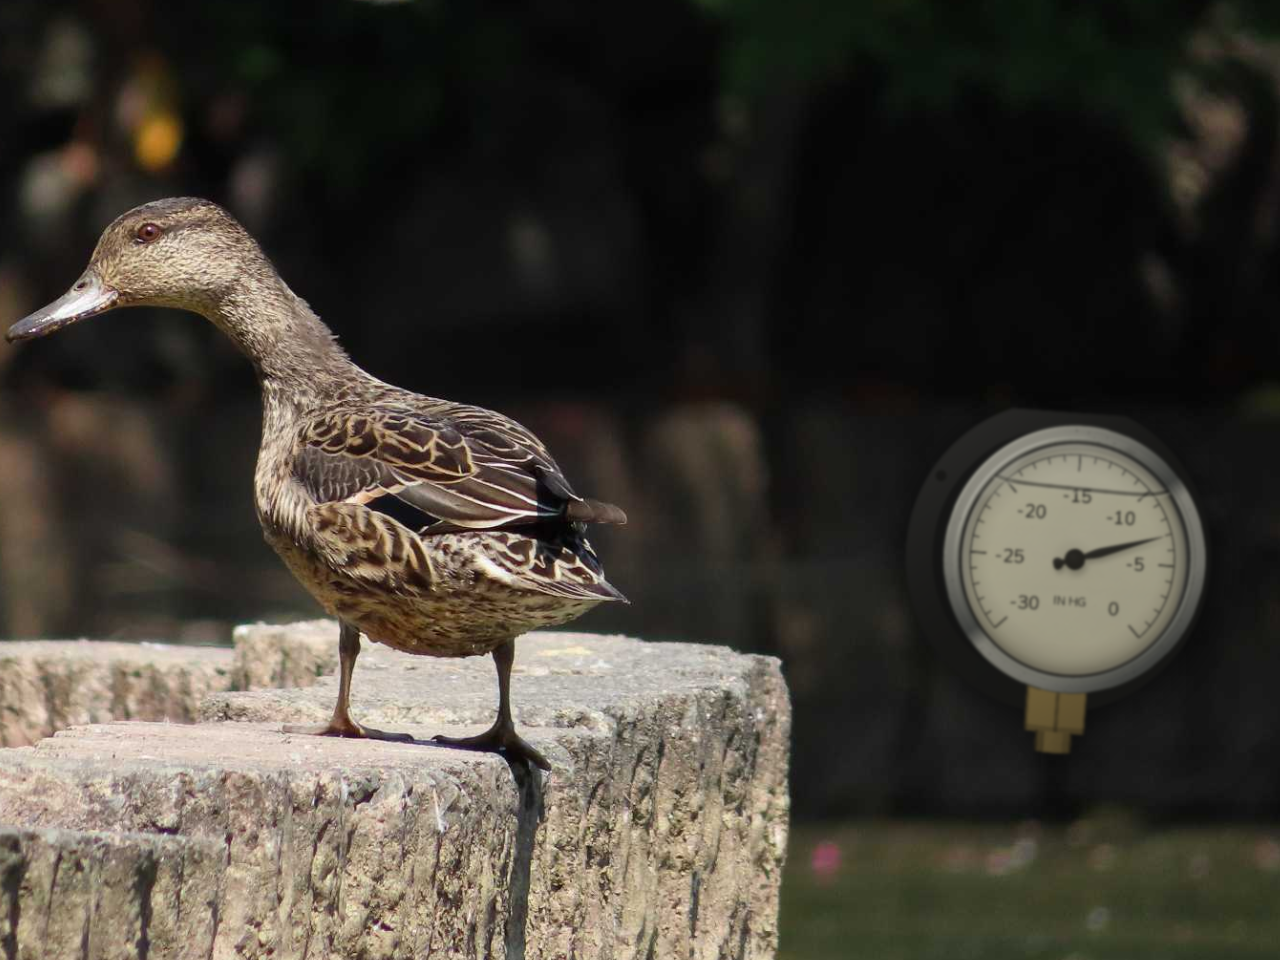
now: -7
